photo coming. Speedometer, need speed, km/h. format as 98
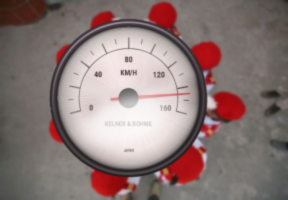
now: 145
